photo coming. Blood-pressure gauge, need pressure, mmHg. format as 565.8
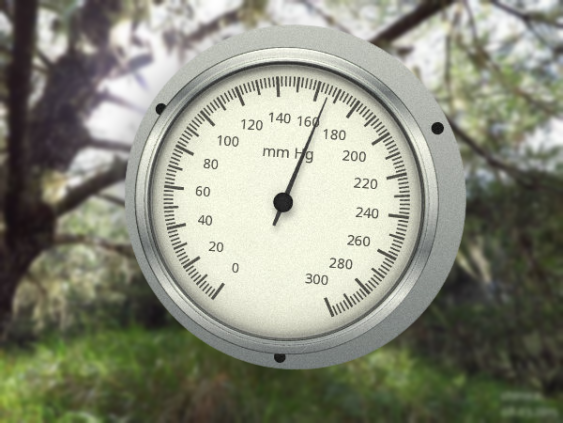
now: 166
